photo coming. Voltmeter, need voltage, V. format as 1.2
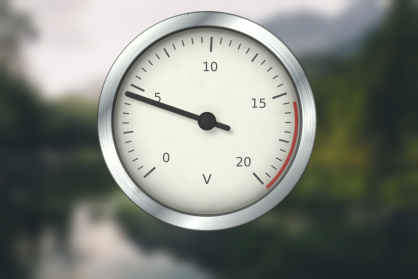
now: 4.5
